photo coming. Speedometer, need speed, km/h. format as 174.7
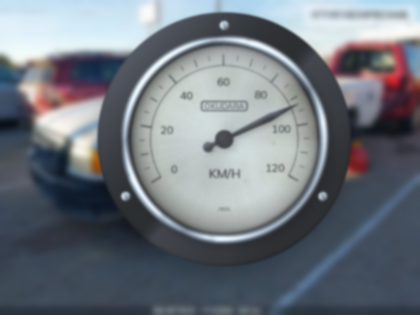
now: 92.5
